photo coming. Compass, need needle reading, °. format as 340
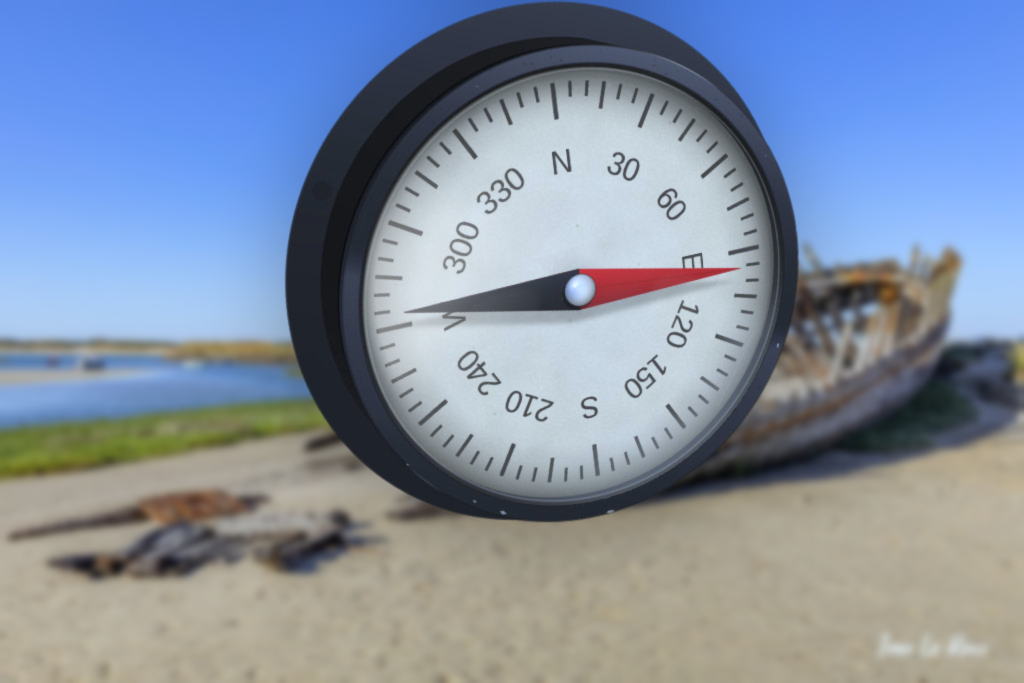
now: 95
